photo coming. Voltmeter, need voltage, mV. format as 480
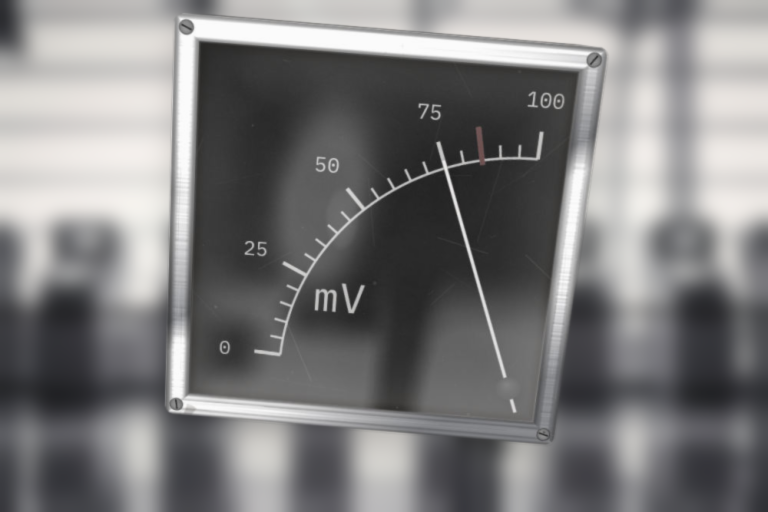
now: 75
